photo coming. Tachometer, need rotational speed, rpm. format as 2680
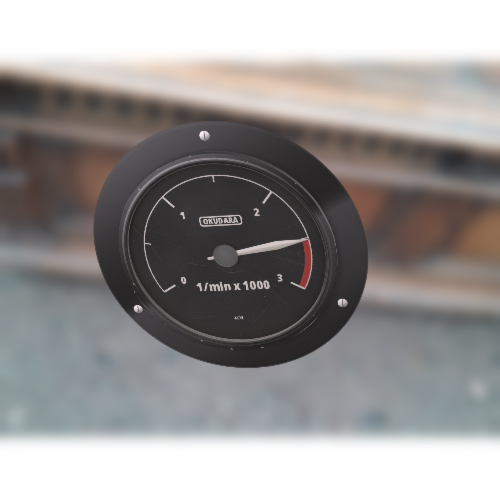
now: 2500
